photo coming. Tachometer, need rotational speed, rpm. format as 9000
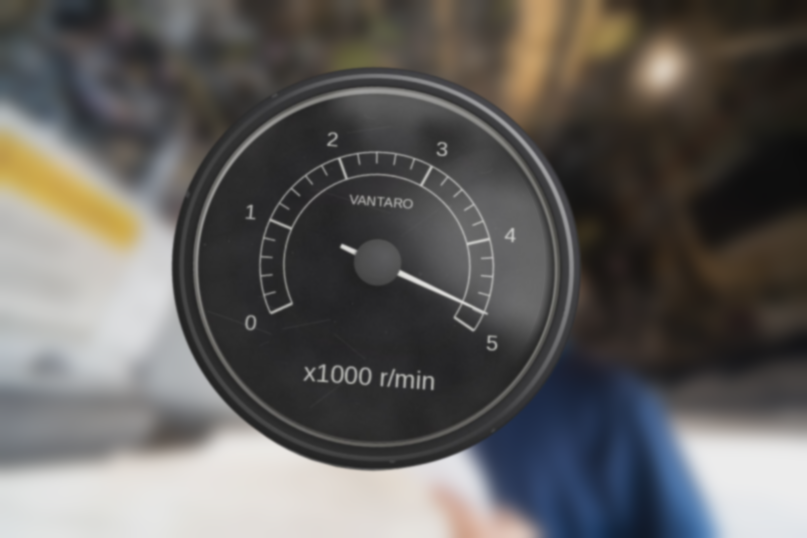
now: 4800
